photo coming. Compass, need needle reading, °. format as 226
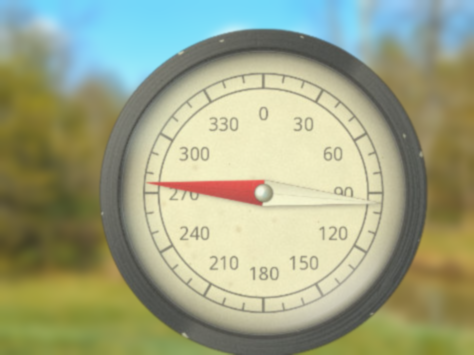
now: 275
